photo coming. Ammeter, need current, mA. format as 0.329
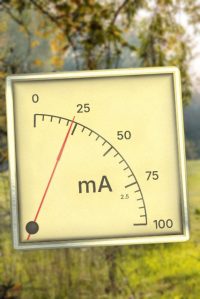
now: 22.5
